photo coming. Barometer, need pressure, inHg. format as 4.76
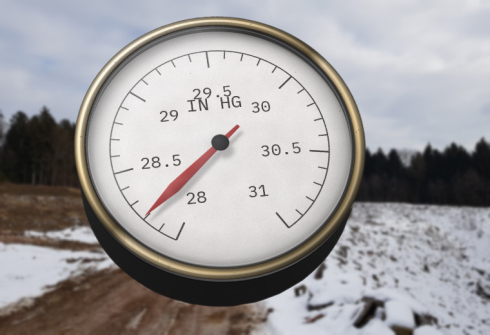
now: 28.2
